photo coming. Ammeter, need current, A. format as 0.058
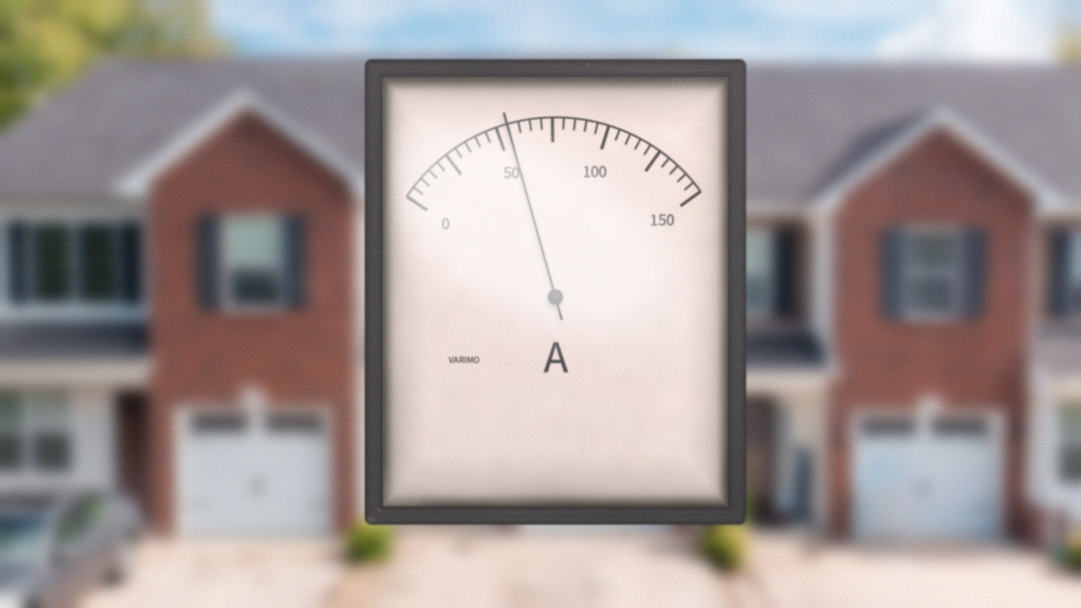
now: 55
